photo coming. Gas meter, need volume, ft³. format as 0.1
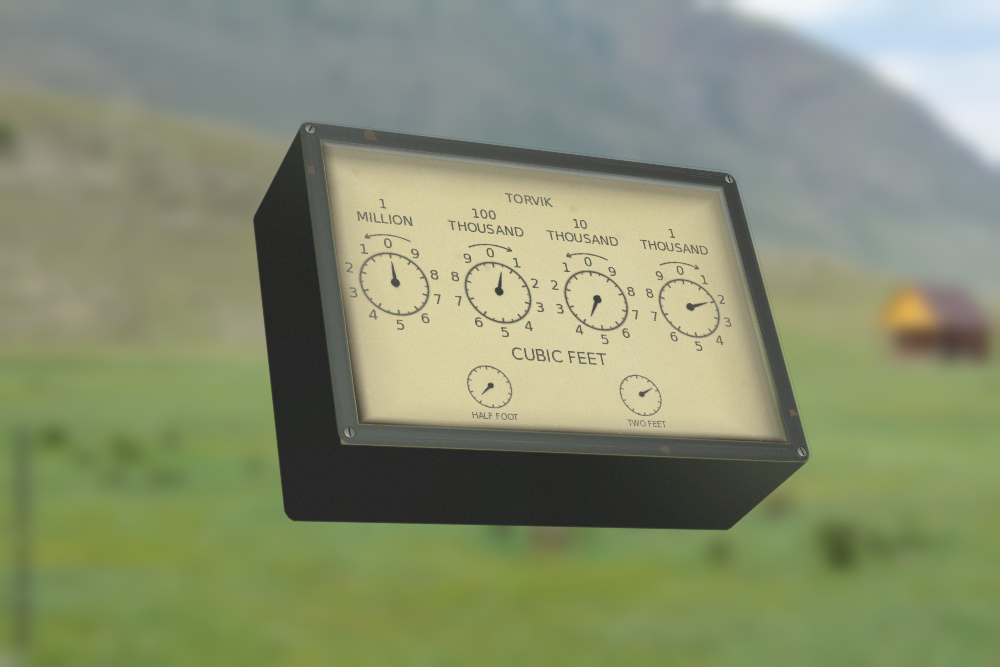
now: 4200
